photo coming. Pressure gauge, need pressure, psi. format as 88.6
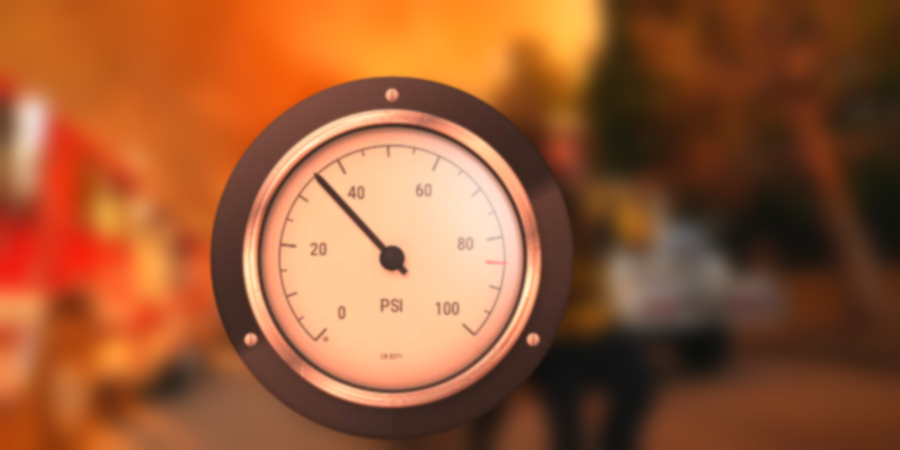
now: 35
